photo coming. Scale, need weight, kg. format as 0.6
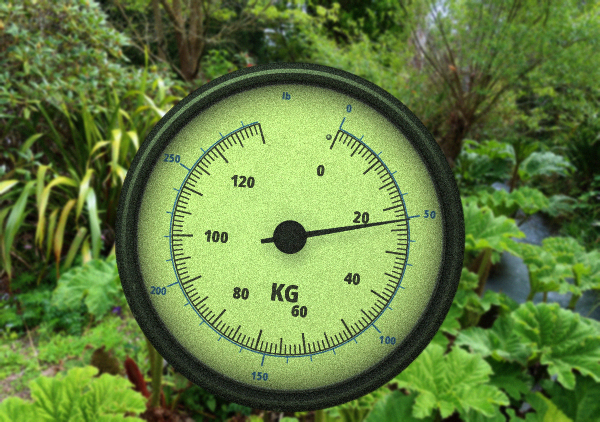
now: 23
